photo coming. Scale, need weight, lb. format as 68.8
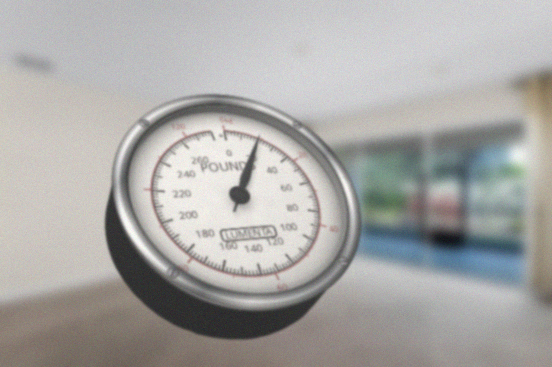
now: 20
